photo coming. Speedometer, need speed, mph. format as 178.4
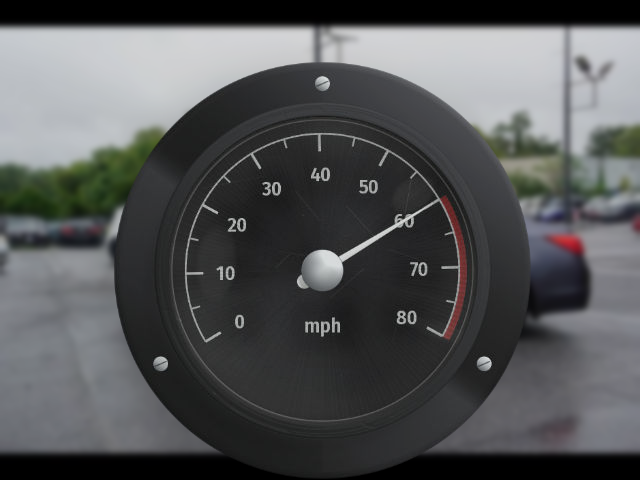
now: 60
